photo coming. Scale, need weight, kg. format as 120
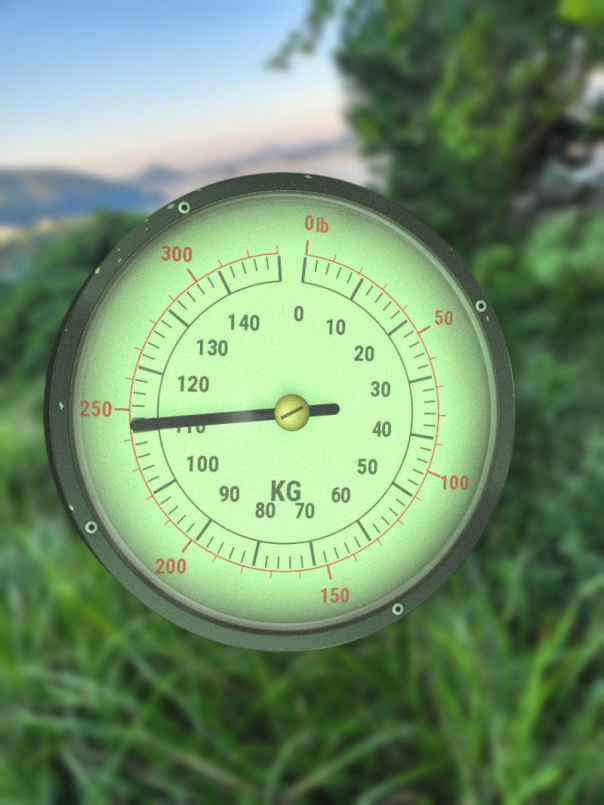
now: 111
